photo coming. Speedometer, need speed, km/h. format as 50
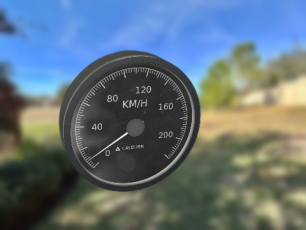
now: 10
